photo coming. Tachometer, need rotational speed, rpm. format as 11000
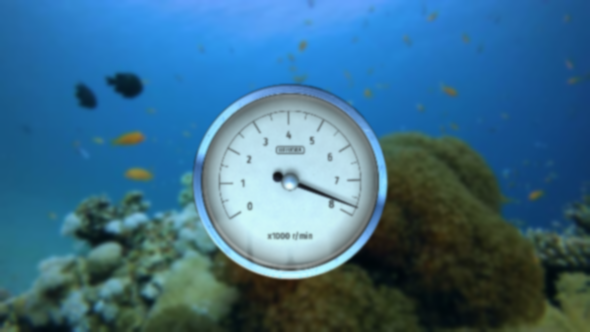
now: 7750
